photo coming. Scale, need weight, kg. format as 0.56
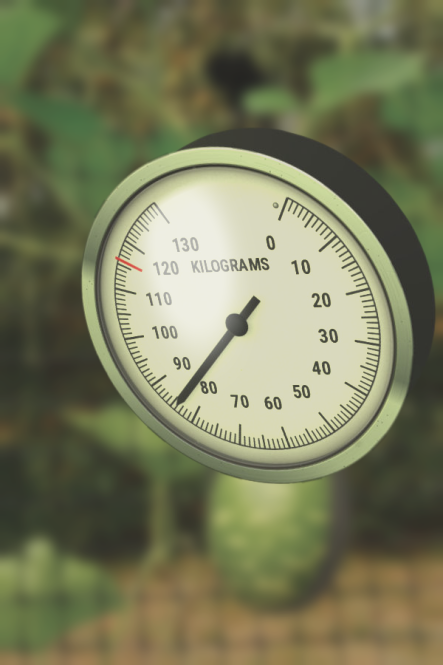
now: 84
